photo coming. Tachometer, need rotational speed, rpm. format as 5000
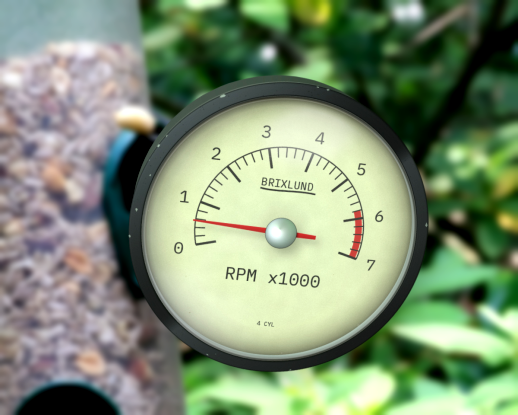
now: 600
